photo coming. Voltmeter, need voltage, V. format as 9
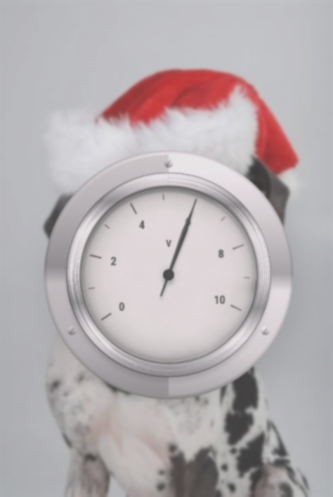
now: 6
